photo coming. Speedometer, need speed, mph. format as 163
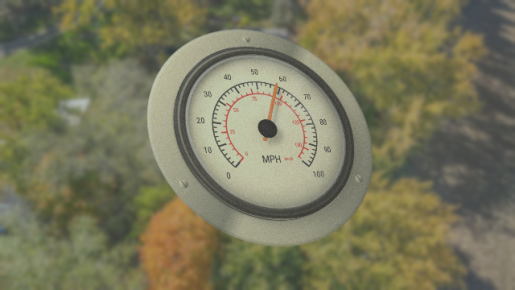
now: 58
